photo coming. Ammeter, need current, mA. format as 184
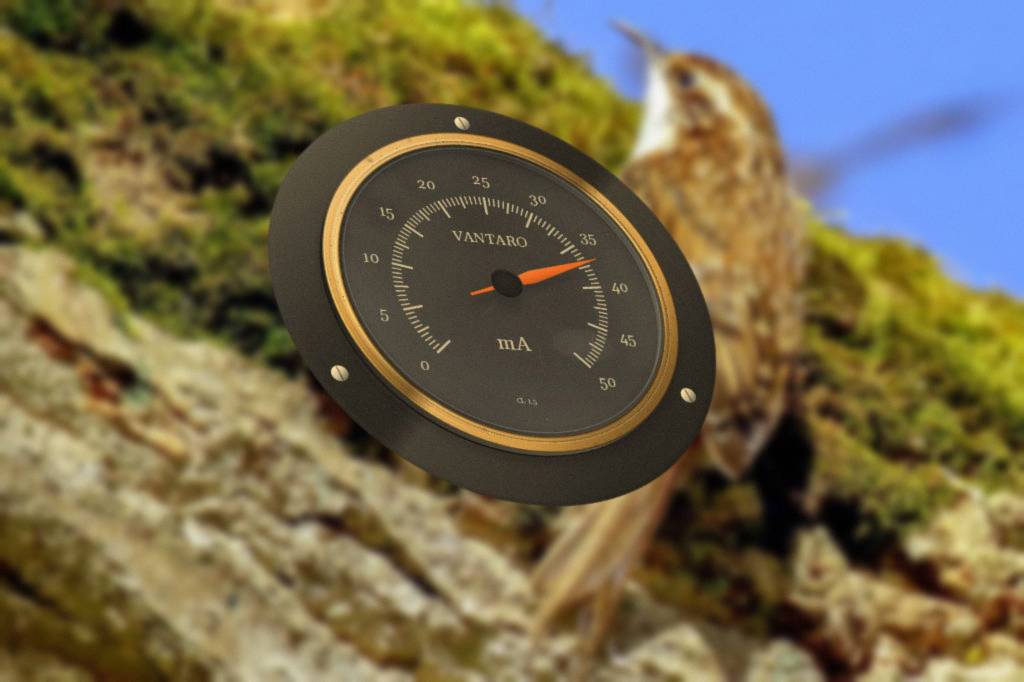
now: 37.5
